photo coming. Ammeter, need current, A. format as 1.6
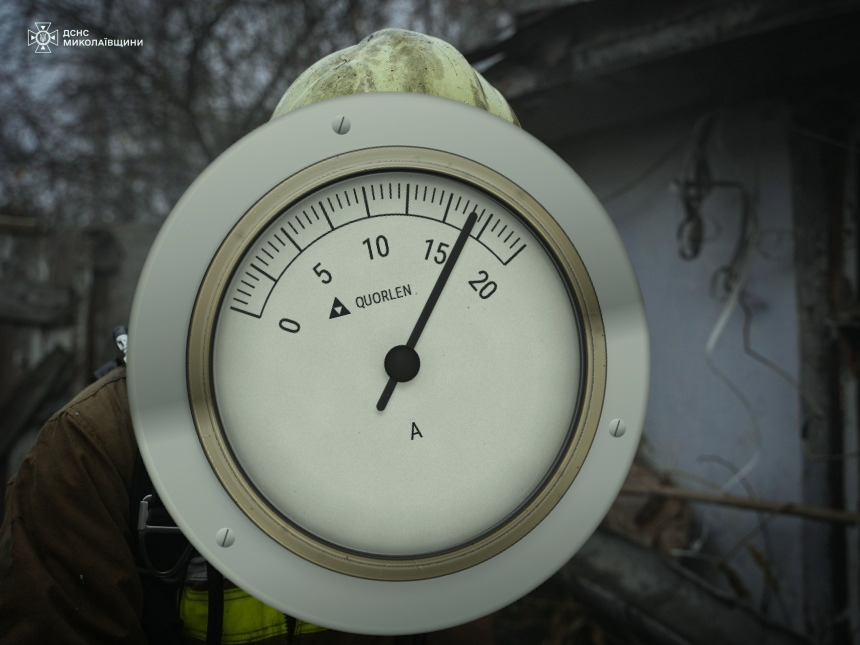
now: 16.5
